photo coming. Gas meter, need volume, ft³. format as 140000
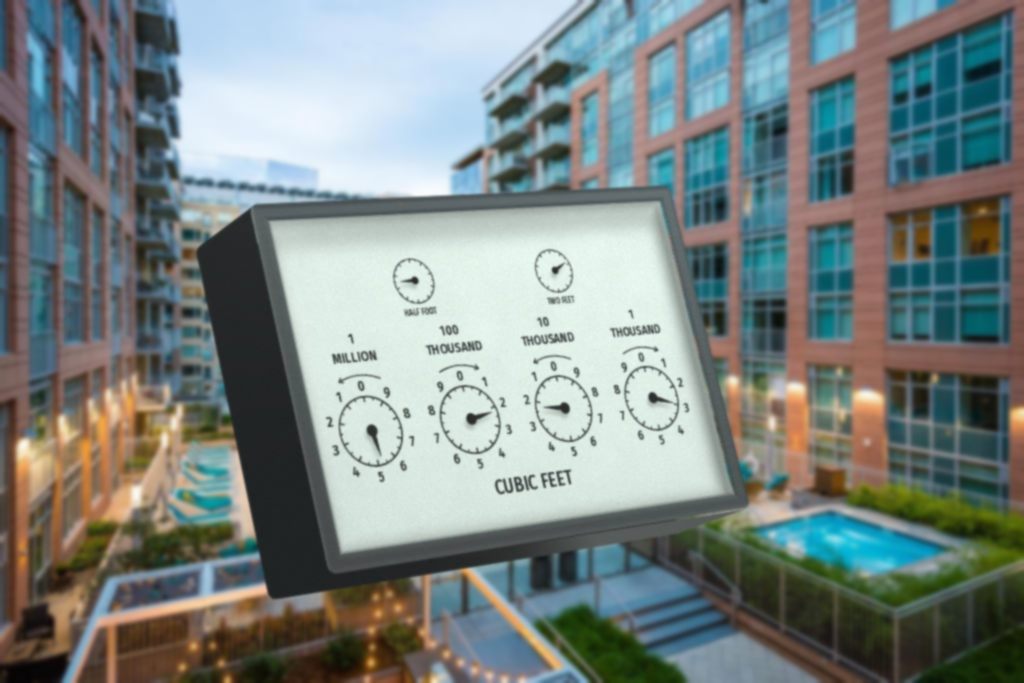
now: 522300
